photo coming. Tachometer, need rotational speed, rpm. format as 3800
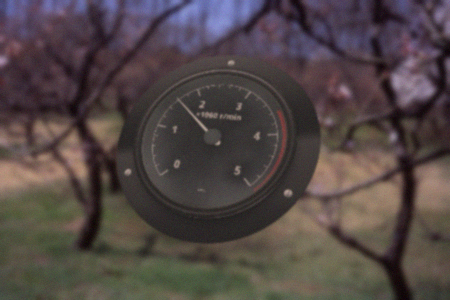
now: 1600
